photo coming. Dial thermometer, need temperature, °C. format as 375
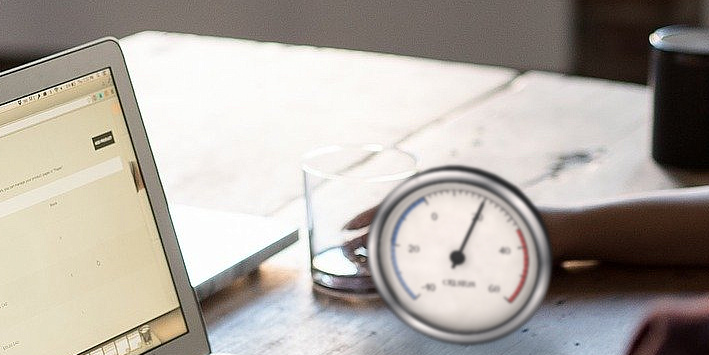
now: 20
